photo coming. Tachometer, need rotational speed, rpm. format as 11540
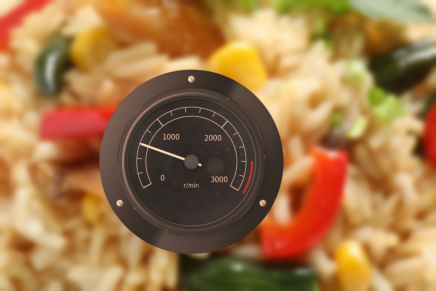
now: 600
